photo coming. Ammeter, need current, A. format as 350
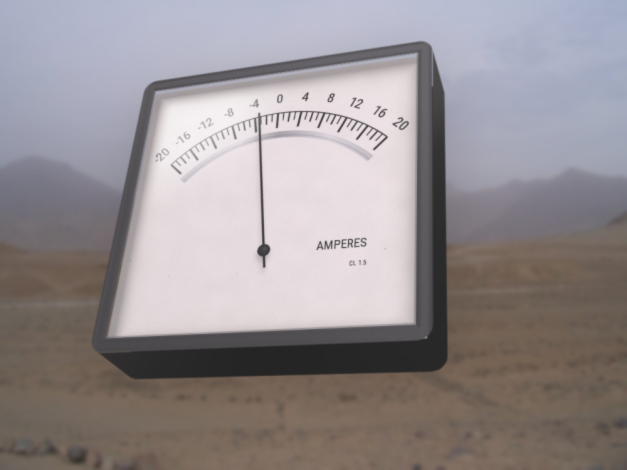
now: -3
